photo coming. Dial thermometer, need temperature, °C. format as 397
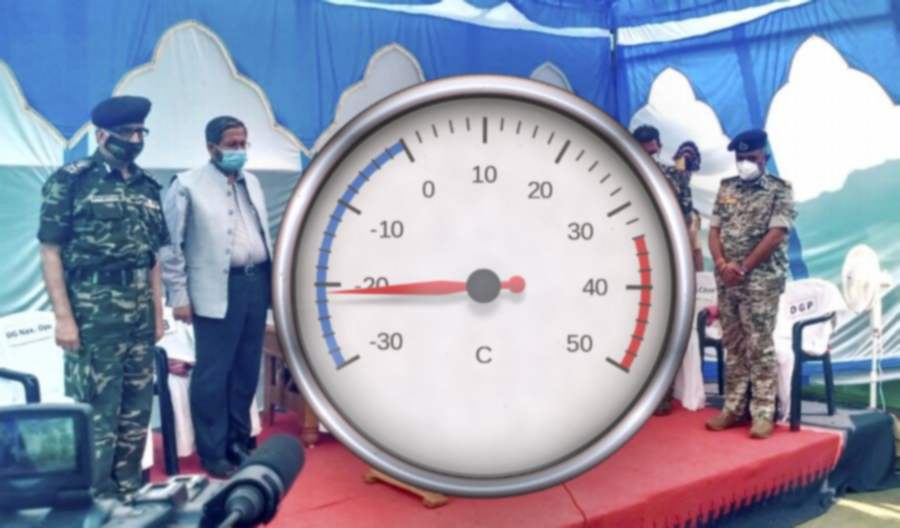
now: -21
